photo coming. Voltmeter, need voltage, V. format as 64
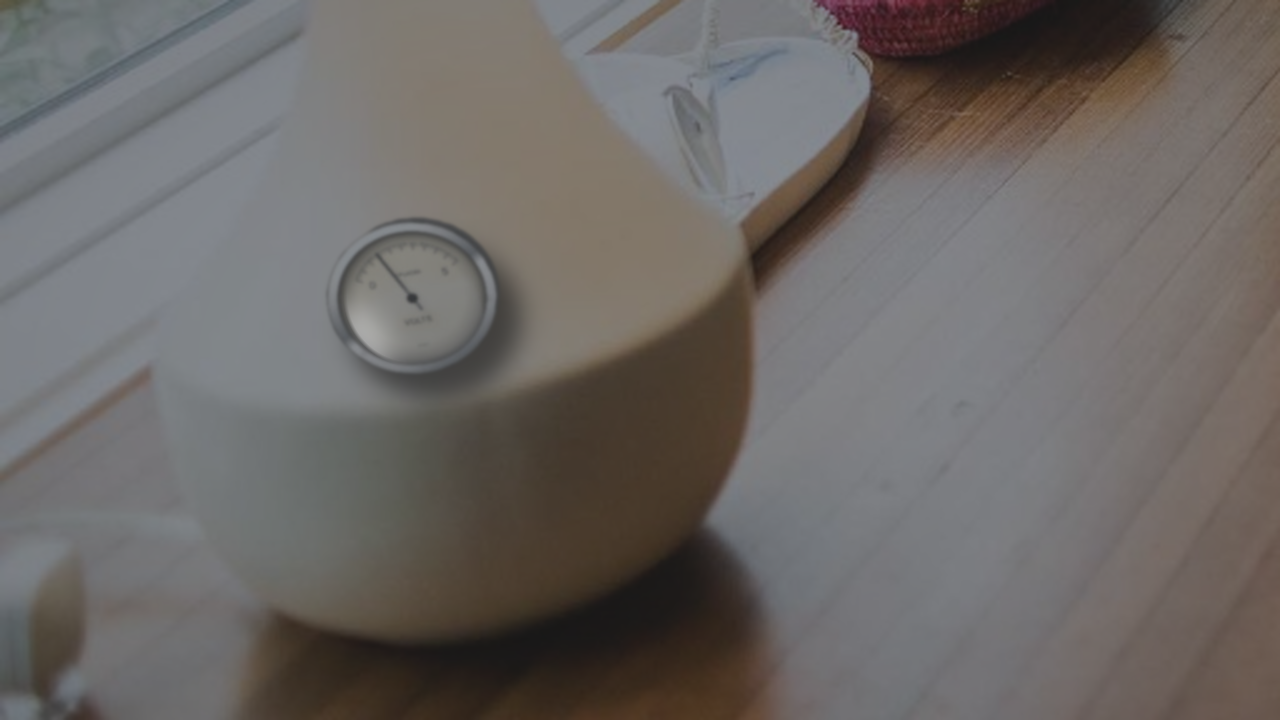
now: 1.5
